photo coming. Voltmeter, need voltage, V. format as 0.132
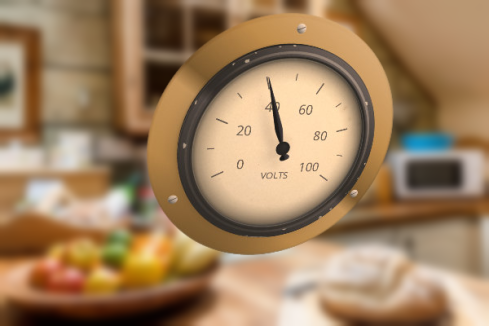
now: 40
